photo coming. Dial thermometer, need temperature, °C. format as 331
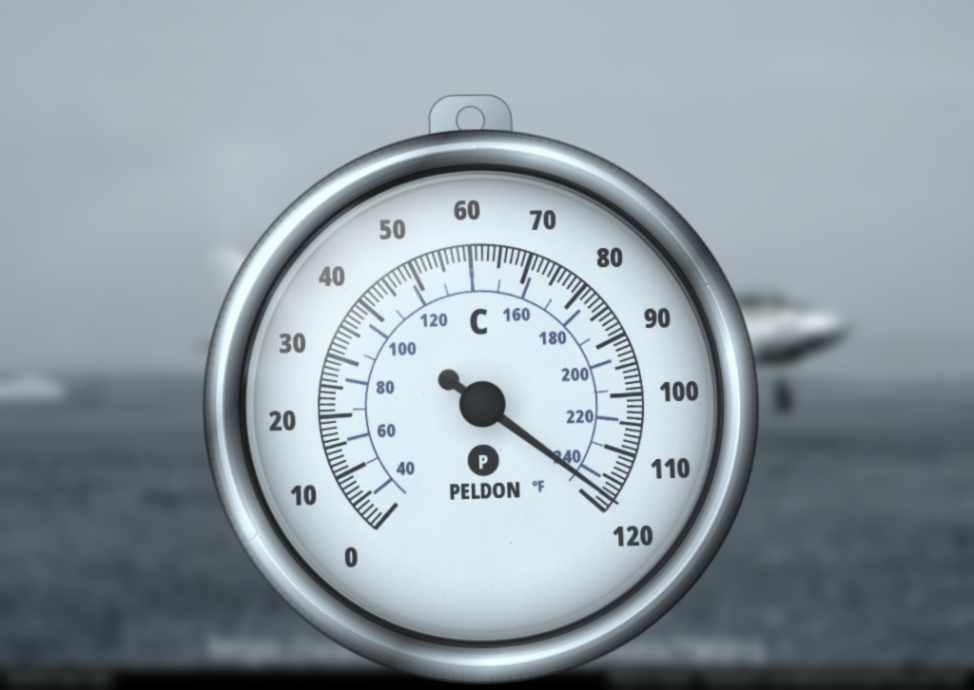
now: 118
